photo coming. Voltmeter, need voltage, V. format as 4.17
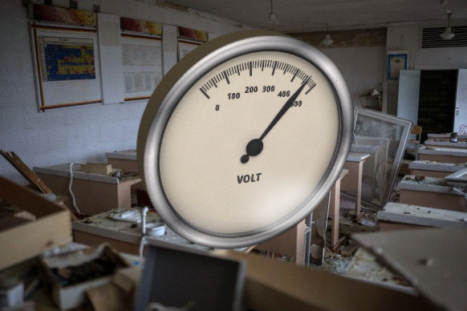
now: 450
